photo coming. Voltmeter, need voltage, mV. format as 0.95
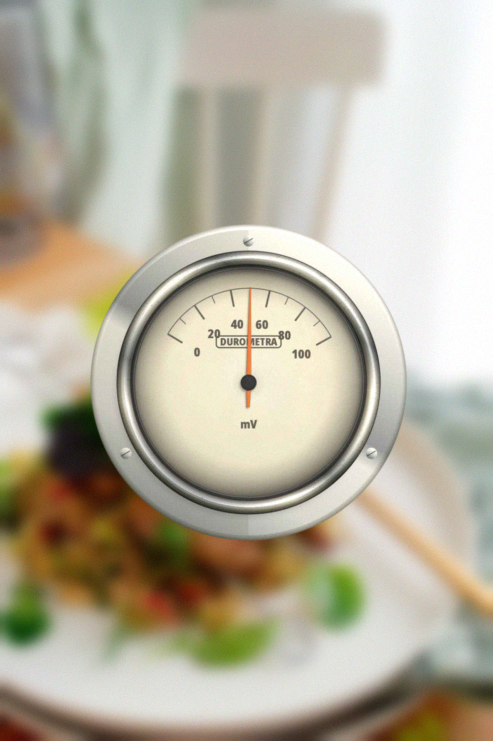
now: 50
